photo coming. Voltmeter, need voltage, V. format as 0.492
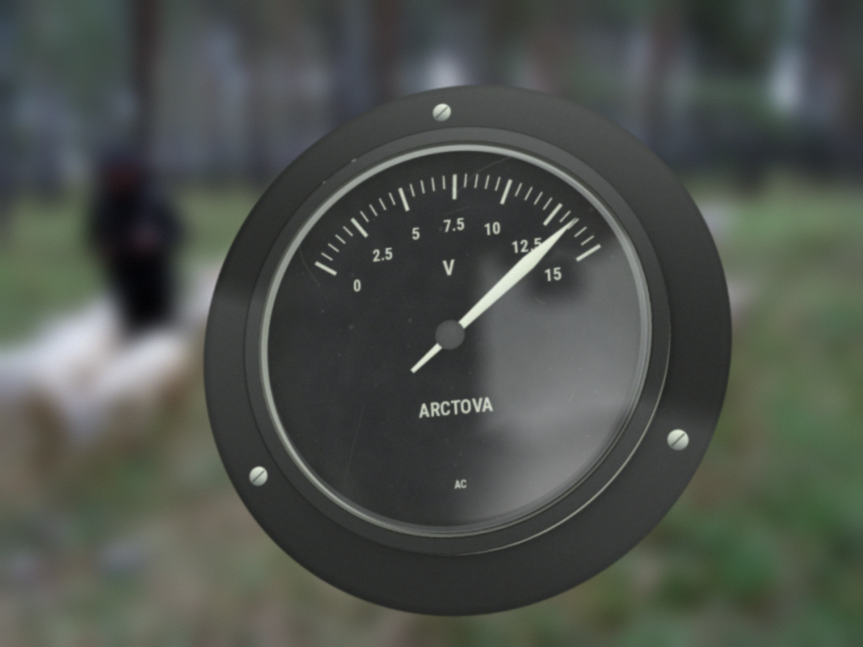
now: 13.5
